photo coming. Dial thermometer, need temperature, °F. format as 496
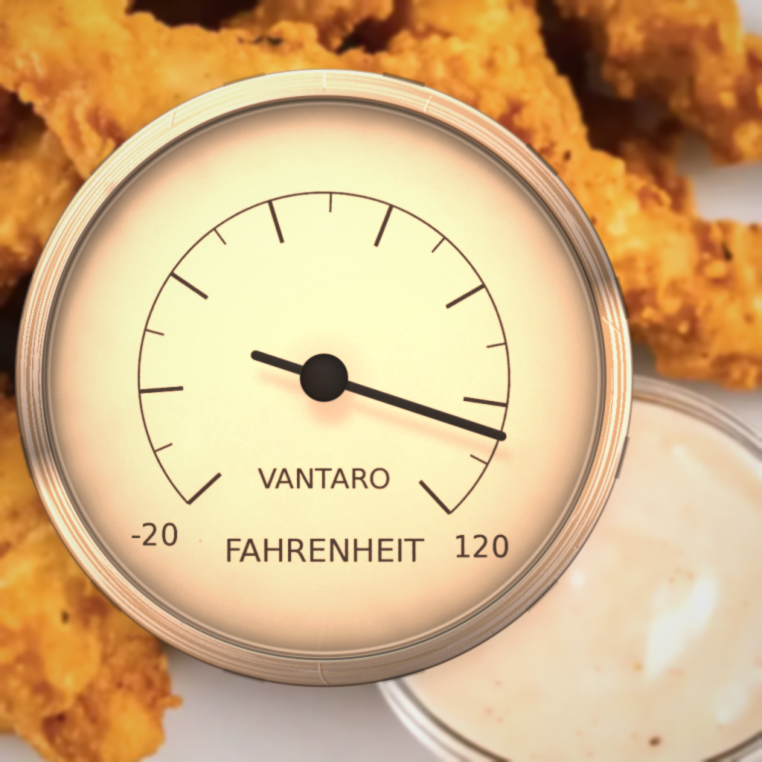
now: 105
